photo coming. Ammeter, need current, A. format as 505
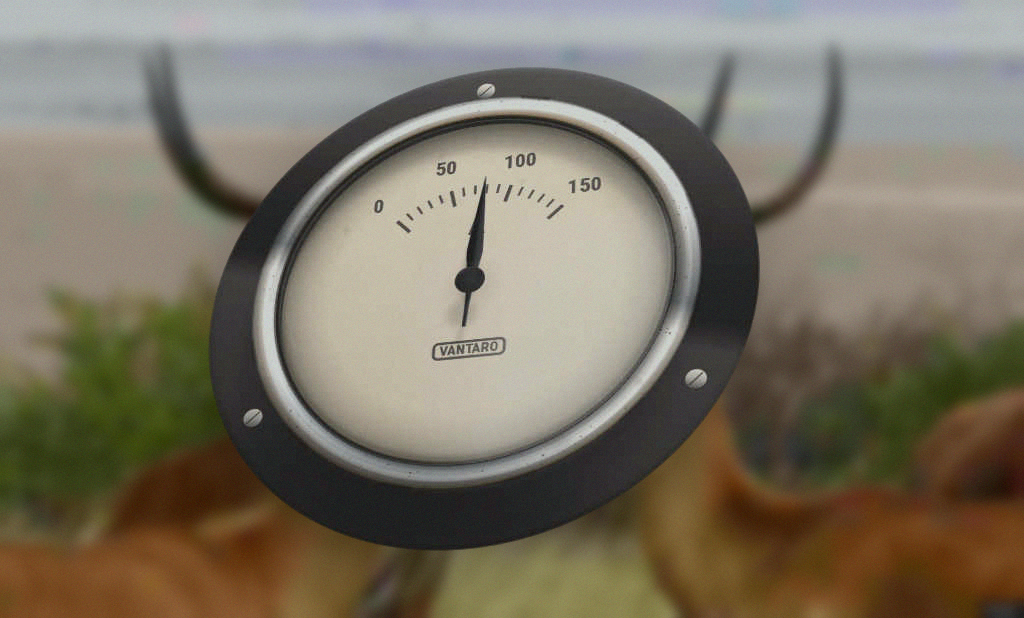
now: 80
